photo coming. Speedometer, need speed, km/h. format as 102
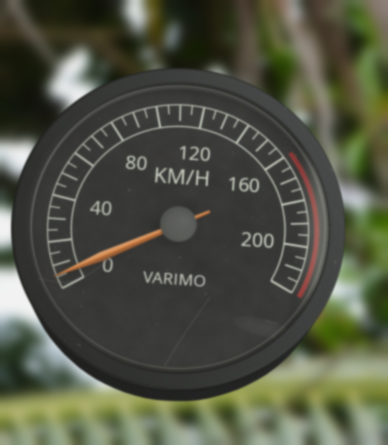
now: 5
